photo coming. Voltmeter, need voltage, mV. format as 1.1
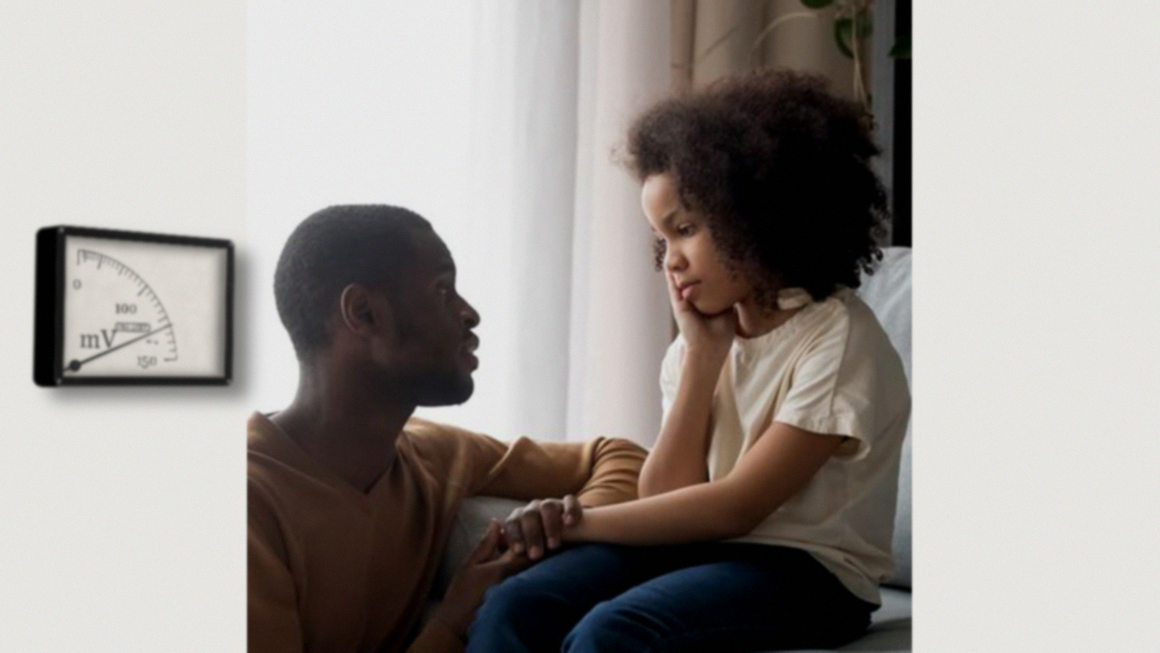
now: 130
